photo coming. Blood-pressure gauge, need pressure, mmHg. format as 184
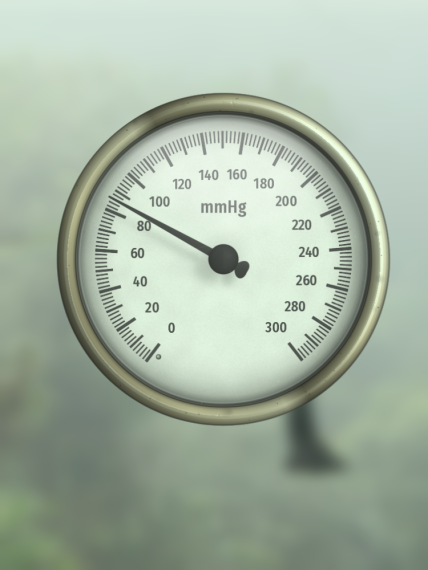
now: 86
